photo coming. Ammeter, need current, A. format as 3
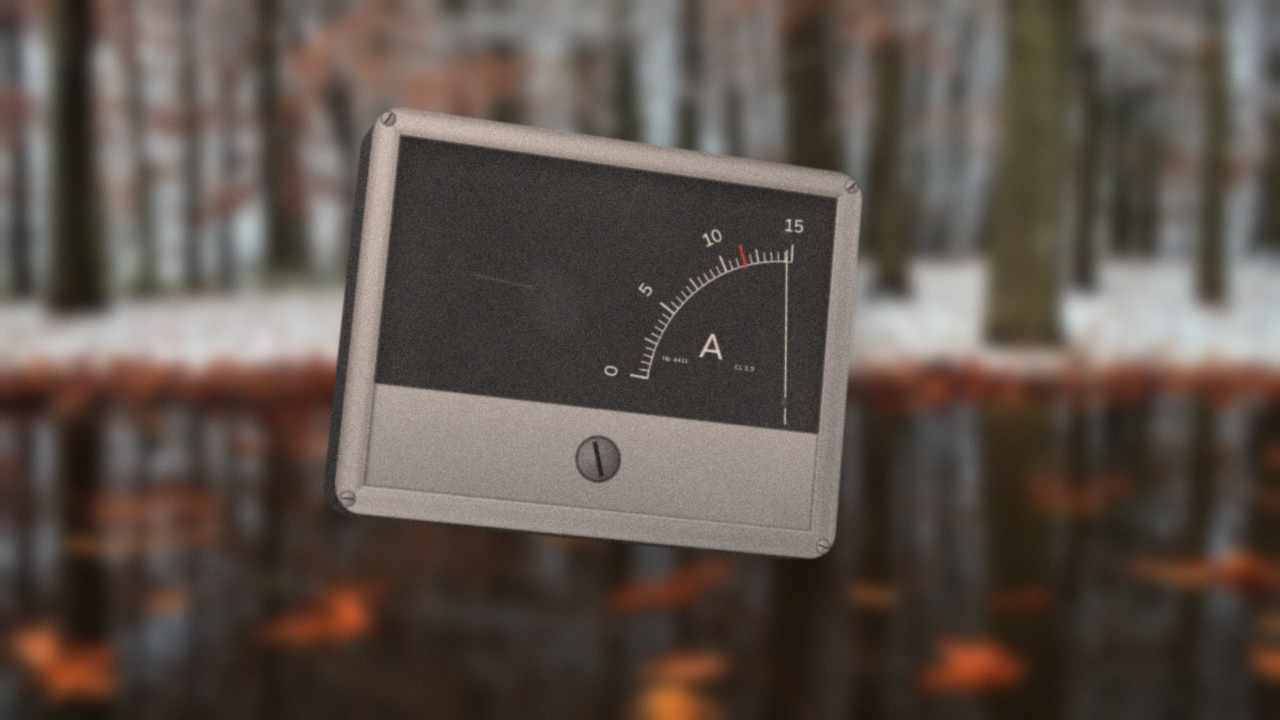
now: 14.5
